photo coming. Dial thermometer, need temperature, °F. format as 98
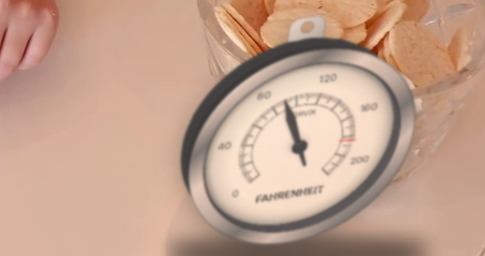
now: 90
